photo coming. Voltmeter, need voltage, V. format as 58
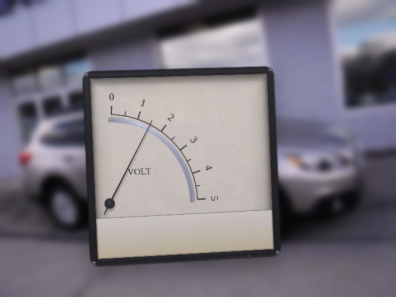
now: 1.5
